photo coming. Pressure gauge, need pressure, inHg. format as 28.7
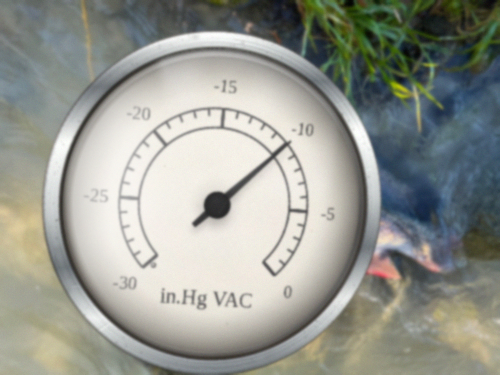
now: -10
